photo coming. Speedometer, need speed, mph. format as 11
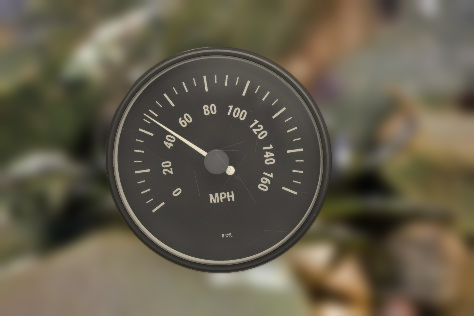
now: 47.5
